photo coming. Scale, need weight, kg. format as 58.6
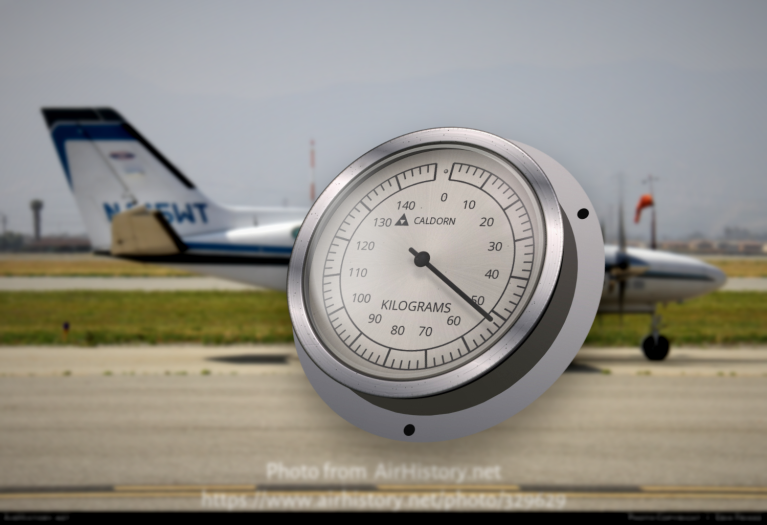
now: 52
